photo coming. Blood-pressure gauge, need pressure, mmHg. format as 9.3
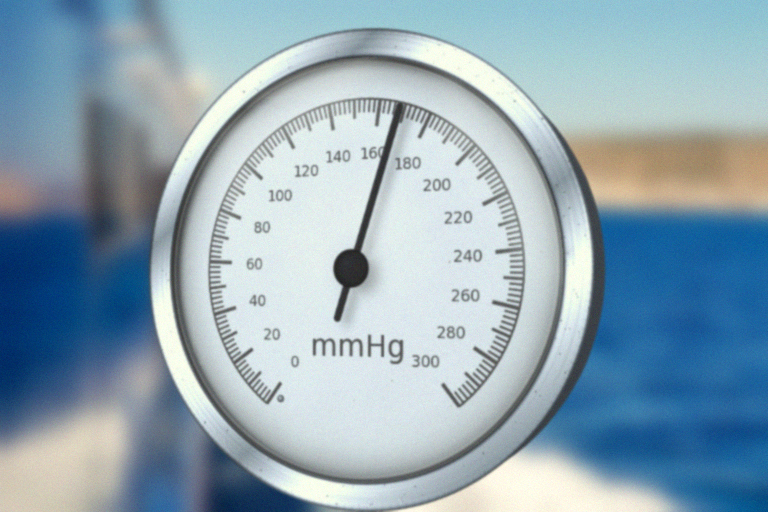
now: 170
